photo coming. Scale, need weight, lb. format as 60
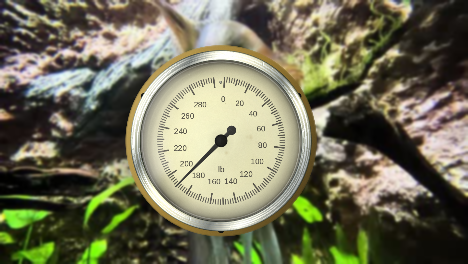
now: 190
